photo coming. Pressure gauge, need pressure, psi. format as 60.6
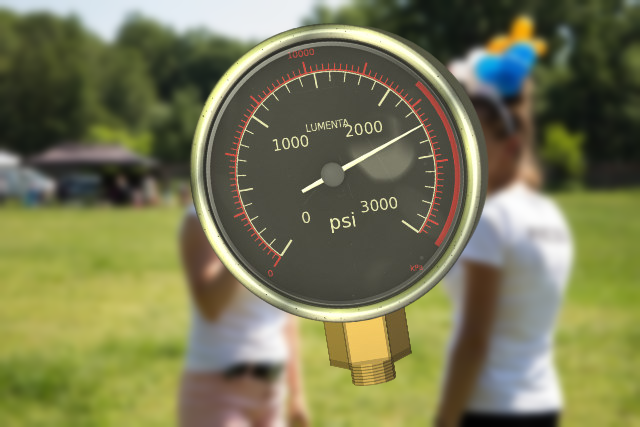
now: 2300
